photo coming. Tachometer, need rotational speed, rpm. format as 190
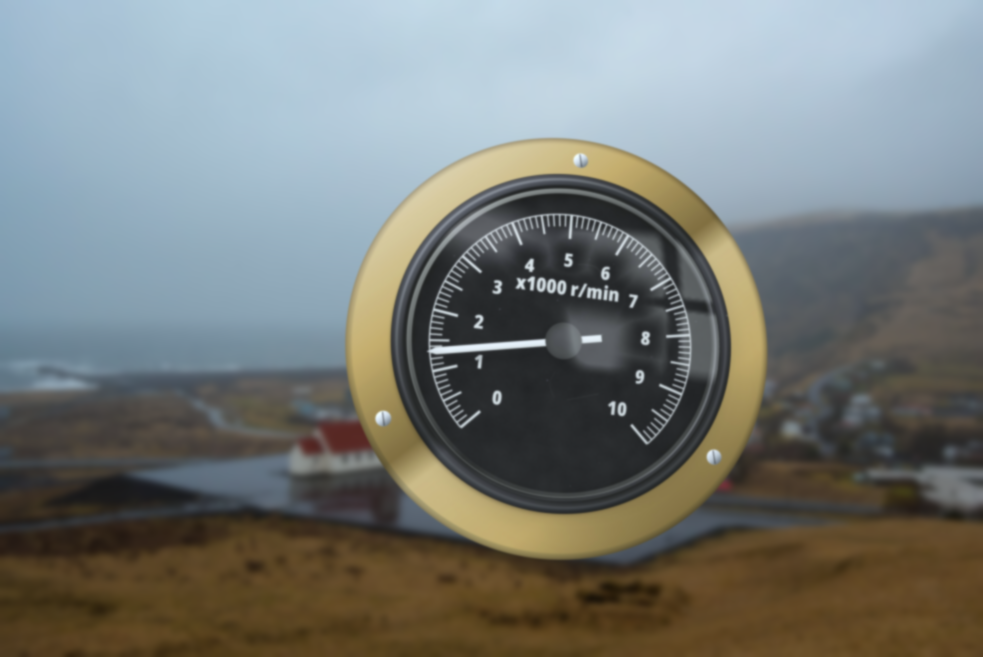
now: 1300
